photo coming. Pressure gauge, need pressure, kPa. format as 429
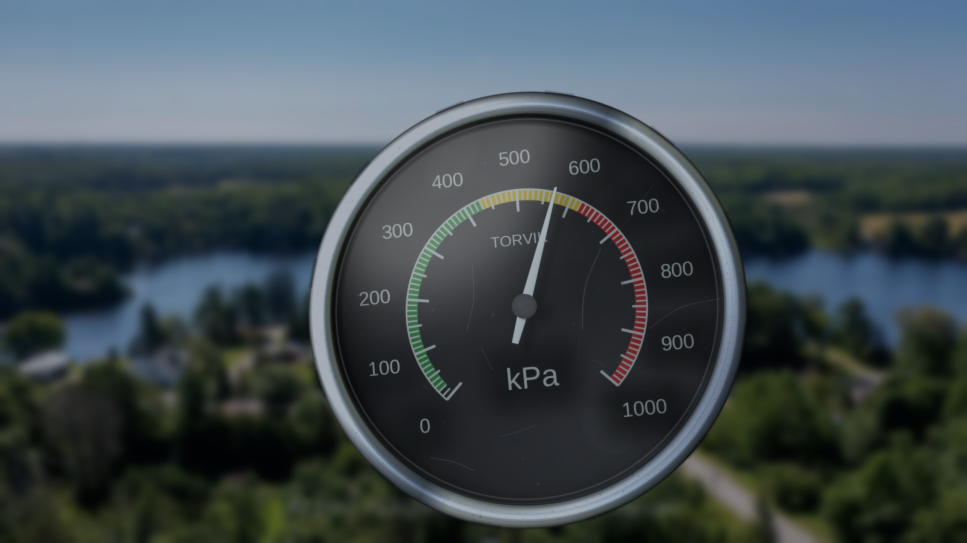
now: 570
